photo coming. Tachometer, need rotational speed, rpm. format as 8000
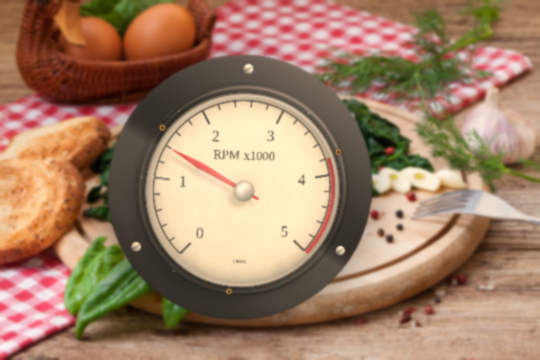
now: 1400
